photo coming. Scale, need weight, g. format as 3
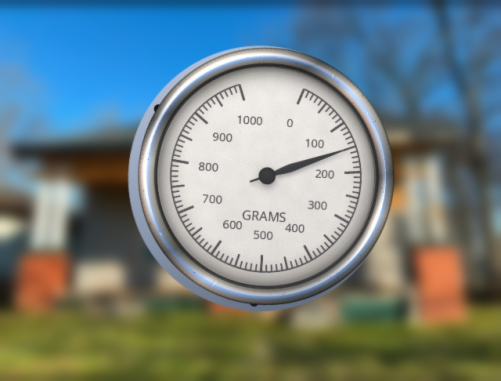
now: 150
